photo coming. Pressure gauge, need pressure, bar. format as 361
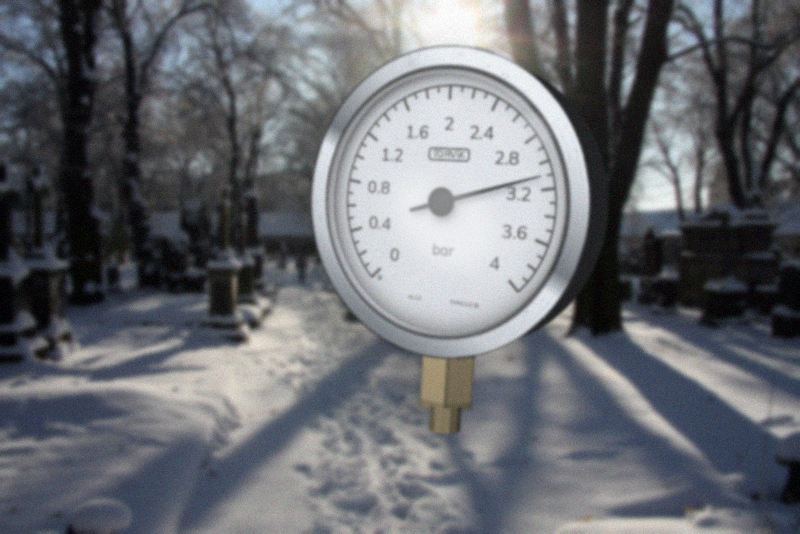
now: 3.1
